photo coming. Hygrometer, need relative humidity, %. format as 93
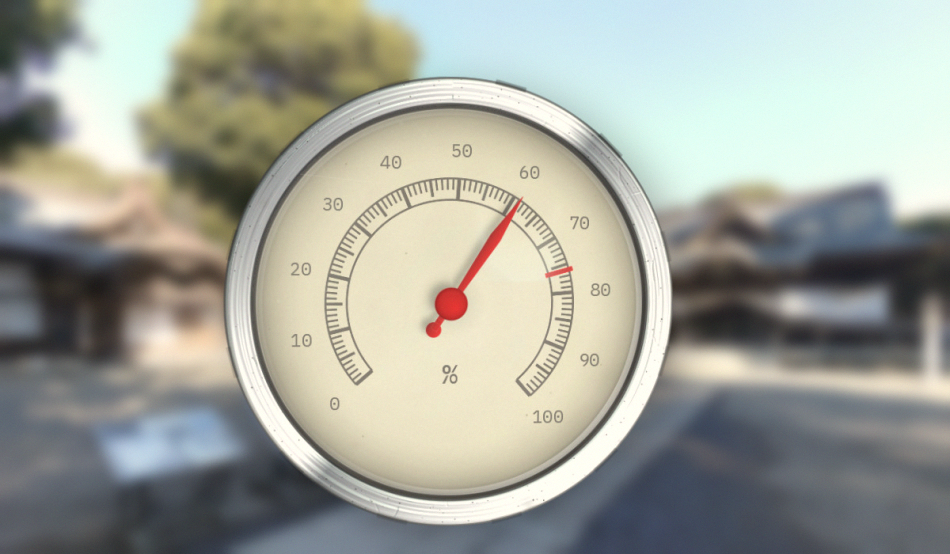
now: 61
